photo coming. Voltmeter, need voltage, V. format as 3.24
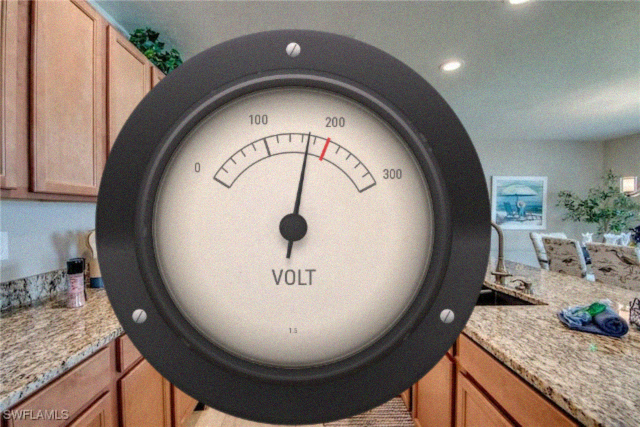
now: 170
